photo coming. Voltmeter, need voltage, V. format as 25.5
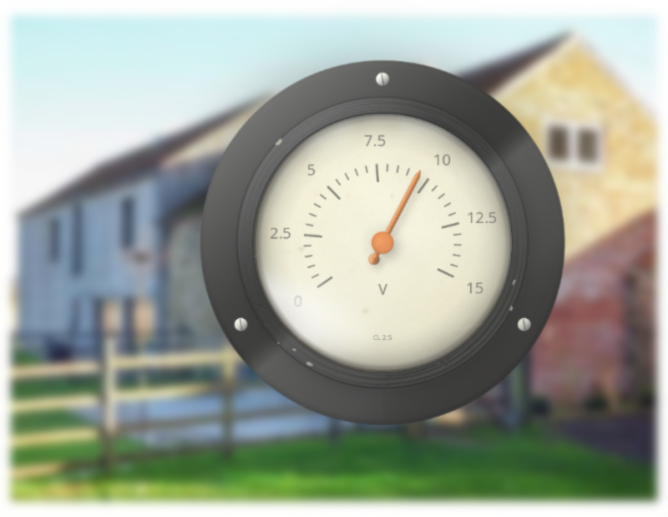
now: 9.5
